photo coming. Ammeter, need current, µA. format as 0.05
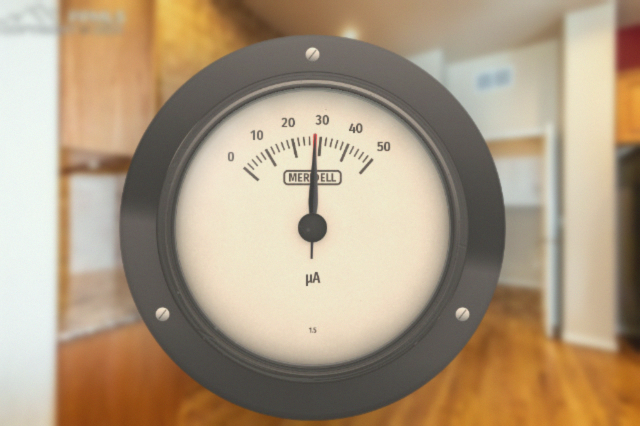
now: 28
